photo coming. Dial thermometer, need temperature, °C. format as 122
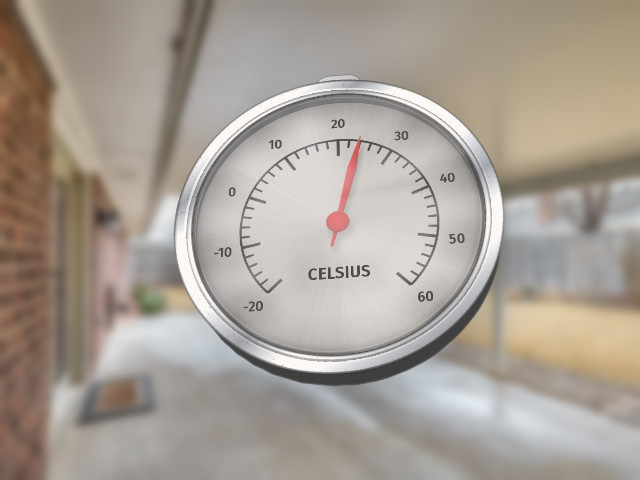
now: 24
